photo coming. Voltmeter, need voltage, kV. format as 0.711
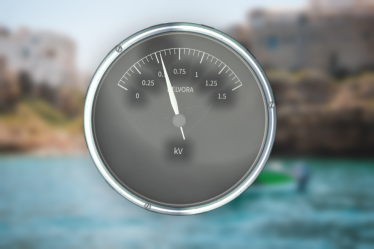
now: 0.55
